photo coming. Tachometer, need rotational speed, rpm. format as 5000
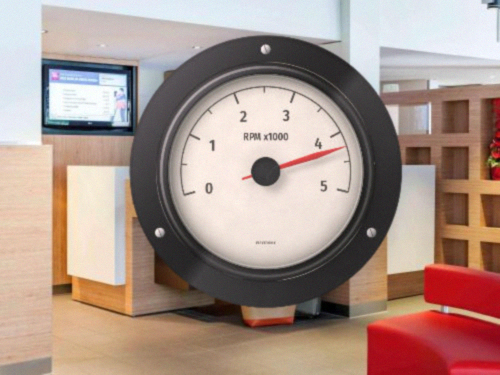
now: 4250
